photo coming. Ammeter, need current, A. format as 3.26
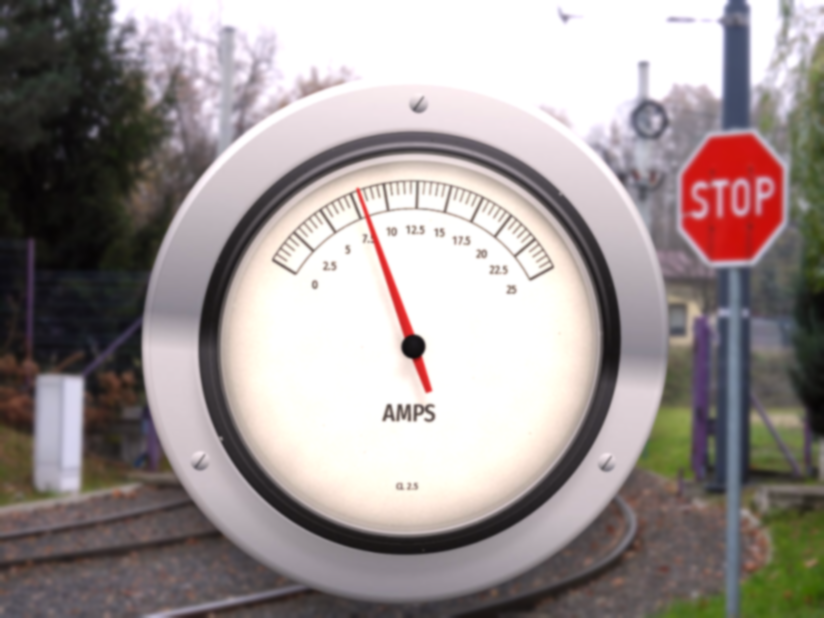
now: 8
